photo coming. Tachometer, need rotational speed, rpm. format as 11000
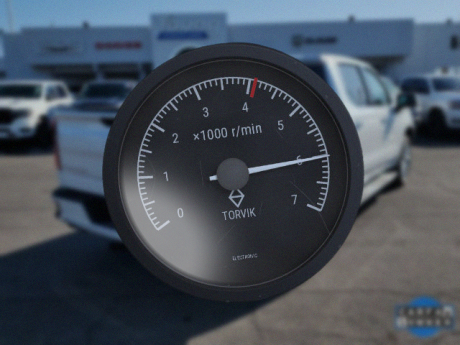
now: 6000
